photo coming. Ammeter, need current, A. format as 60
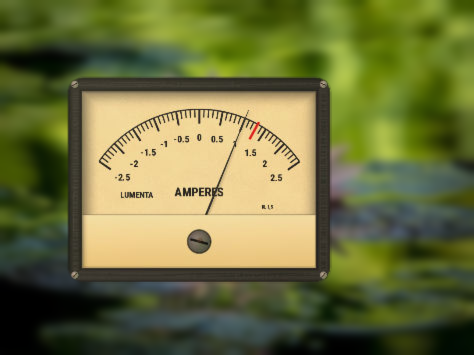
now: 1
